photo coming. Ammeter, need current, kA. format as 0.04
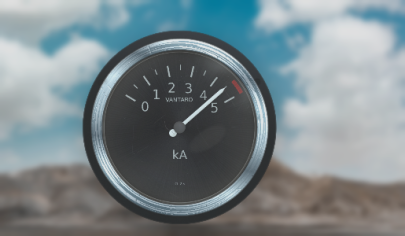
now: 4.5
